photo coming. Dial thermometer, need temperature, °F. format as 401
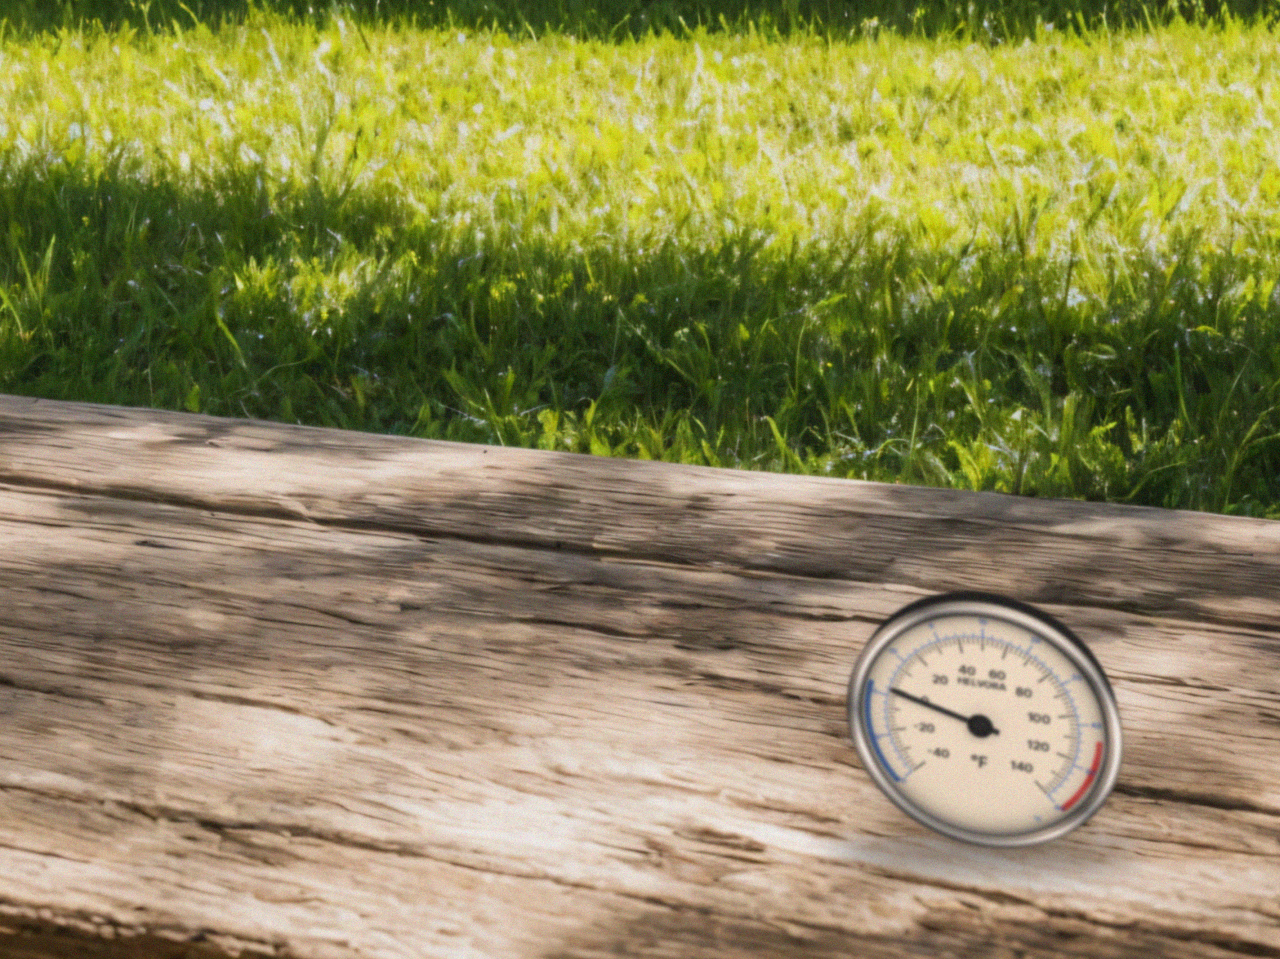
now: 0
